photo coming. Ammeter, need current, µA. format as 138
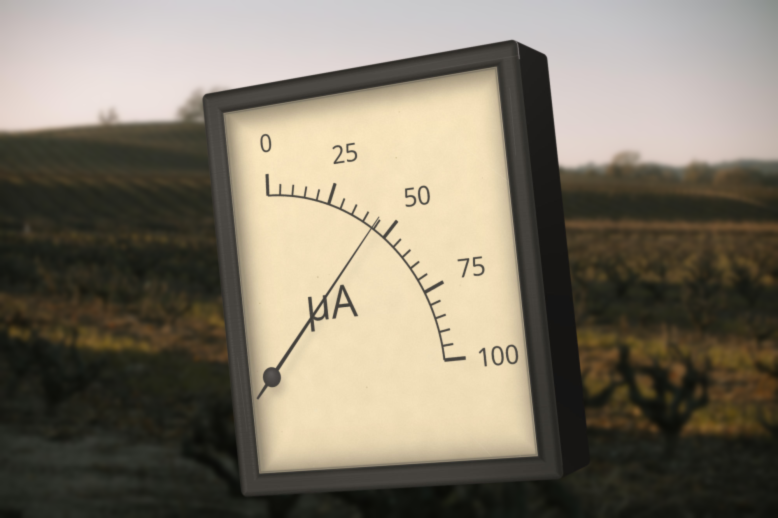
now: 45
